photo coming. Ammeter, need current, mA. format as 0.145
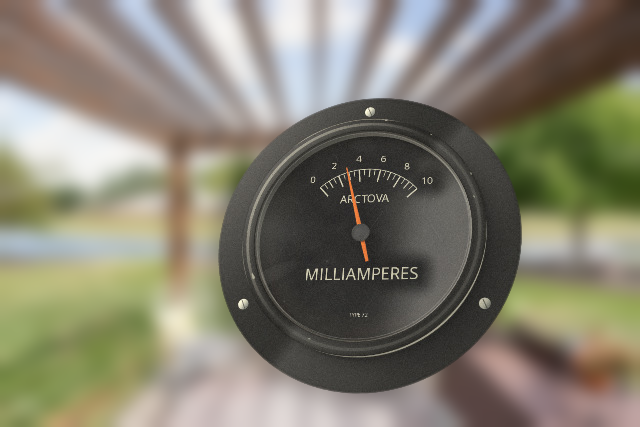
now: 3
